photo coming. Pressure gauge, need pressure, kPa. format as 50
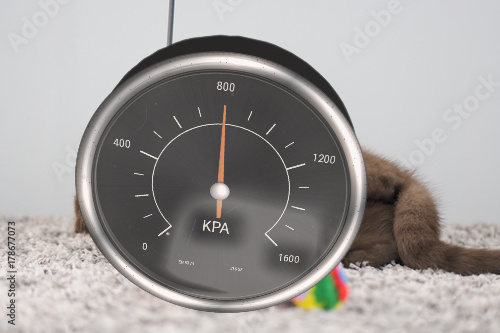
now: 800
